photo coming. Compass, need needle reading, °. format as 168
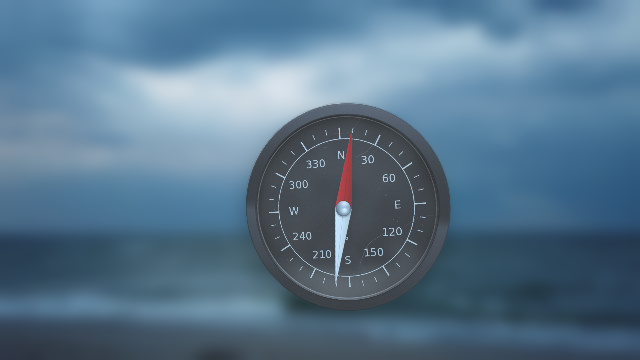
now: 10
